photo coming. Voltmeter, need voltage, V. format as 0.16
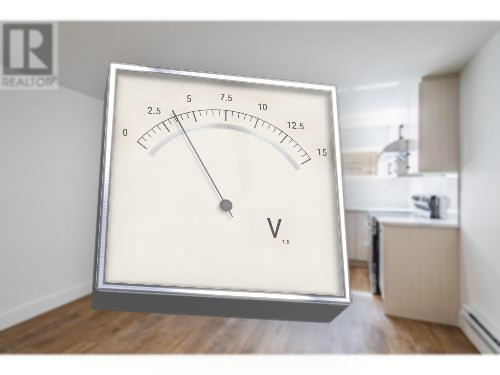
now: 3.5
